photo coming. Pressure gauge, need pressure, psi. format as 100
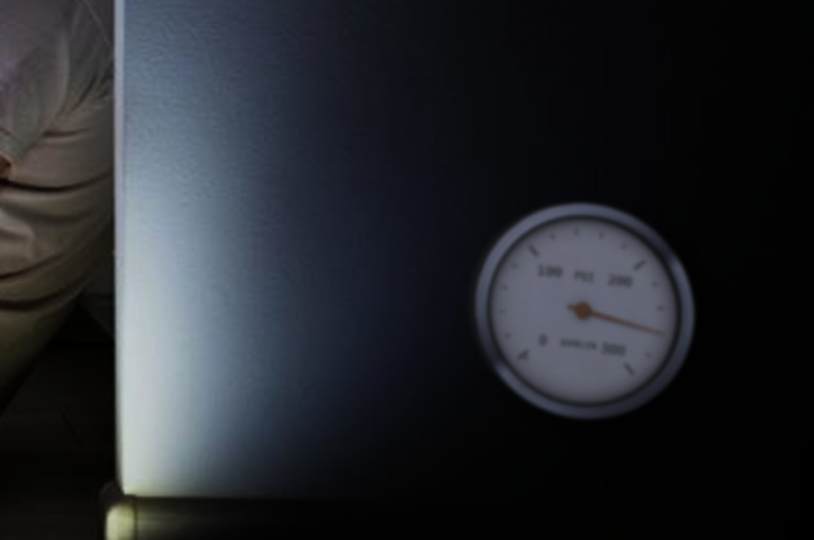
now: 260
